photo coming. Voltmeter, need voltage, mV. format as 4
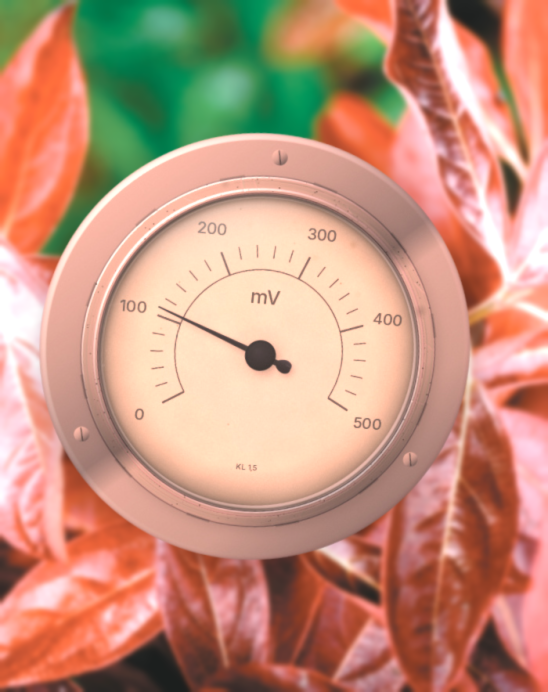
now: 110
